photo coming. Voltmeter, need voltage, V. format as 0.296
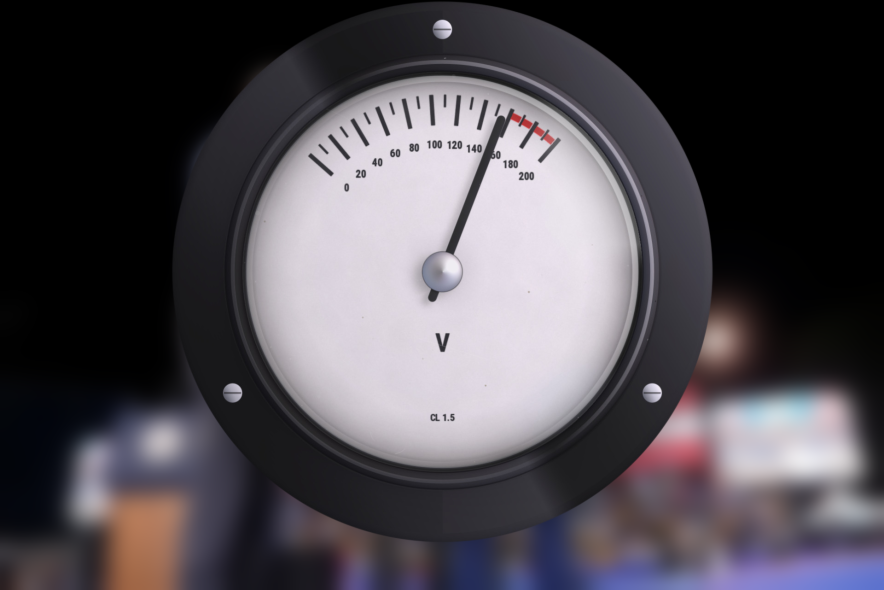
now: 155
